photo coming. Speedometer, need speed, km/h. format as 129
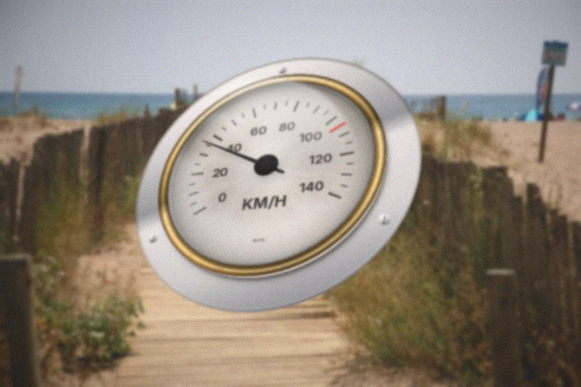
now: 35
